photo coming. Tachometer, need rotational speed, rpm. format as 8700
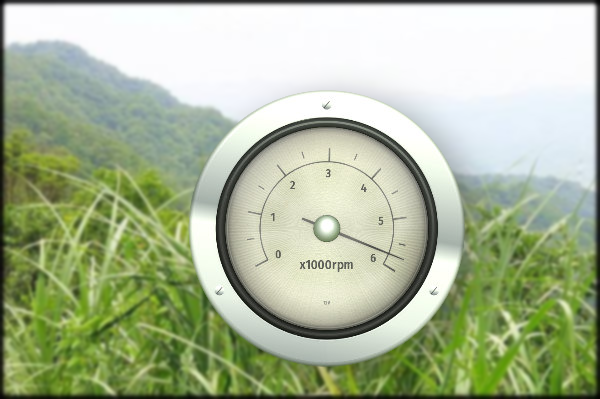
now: 5750
